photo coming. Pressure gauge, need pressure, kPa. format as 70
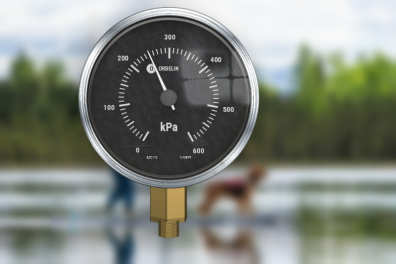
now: 250
